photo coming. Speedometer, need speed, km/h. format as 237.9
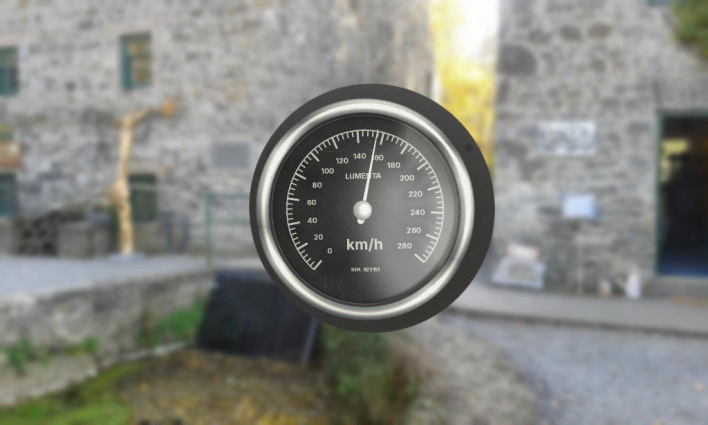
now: 156
